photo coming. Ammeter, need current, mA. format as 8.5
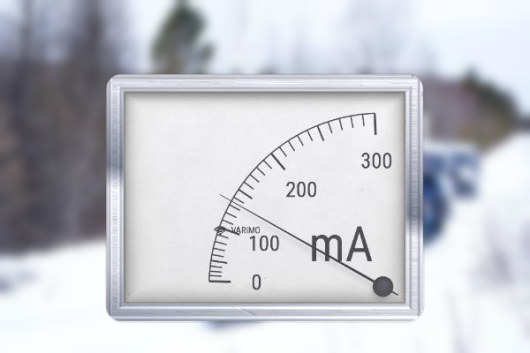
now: 135
